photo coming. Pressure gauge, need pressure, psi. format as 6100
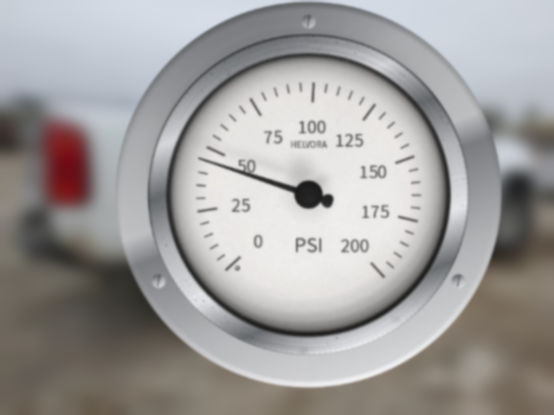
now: 45
